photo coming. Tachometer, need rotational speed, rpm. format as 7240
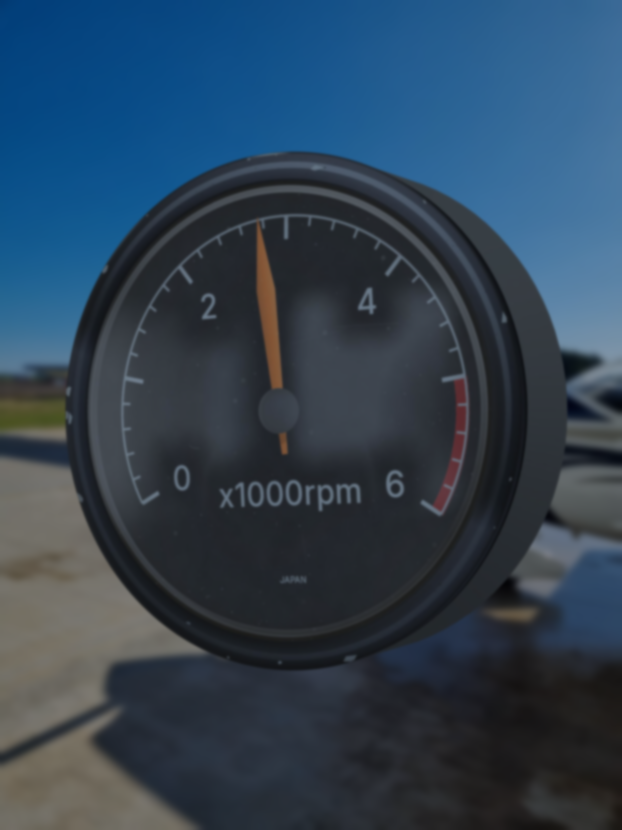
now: 2800
